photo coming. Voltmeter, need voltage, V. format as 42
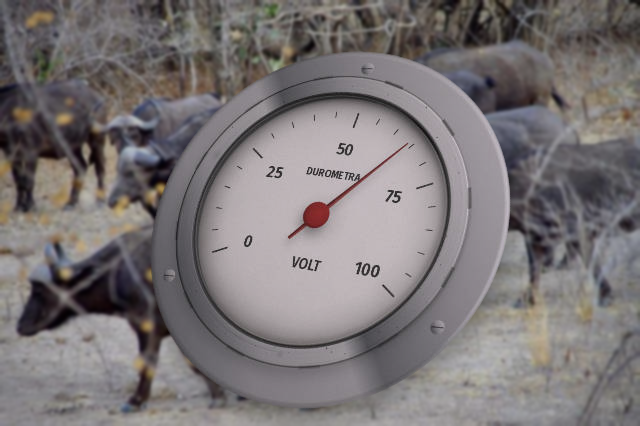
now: 65
